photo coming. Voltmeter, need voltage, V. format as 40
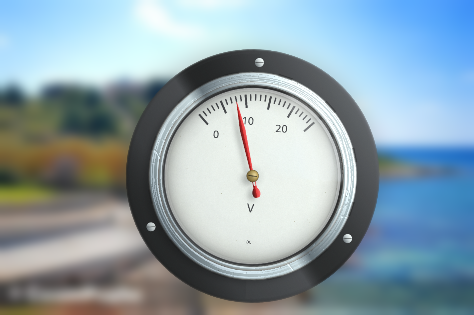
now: 8
